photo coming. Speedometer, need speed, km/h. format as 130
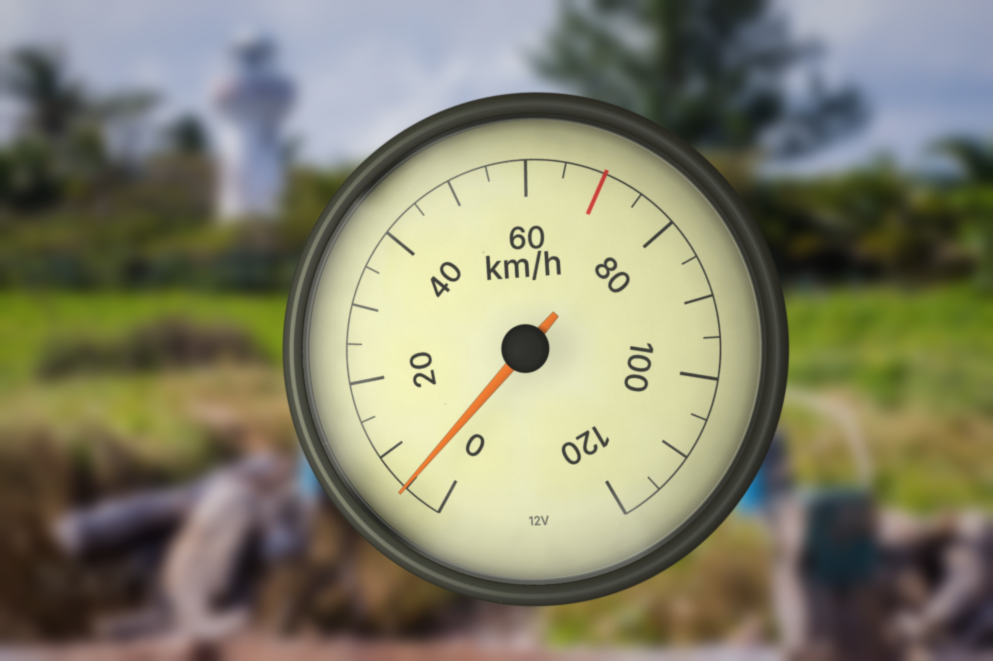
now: 5
